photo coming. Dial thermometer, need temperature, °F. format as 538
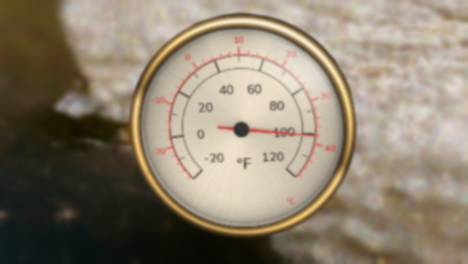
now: 100
